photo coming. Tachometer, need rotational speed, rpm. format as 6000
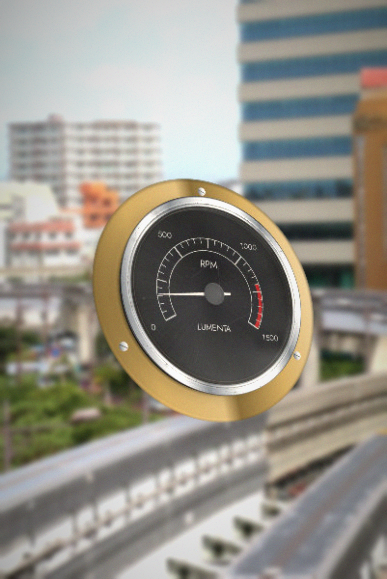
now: 150
